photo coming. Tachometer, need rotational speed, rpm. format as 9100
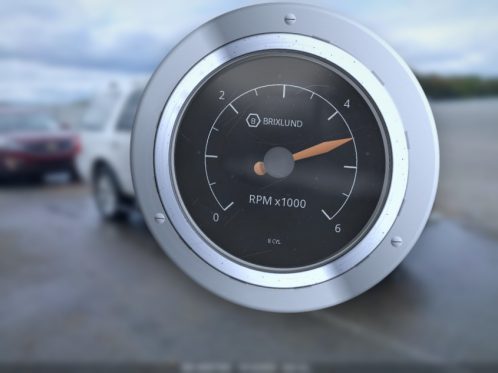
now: 4500
